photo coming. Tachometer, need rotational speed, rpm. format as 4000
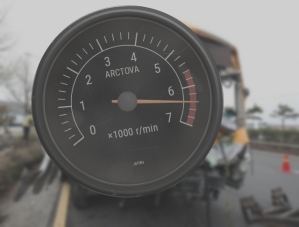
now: 6400
